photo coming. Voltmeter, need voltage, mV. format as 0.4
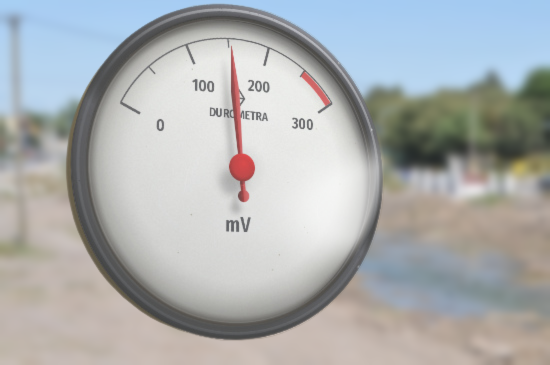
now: 150
